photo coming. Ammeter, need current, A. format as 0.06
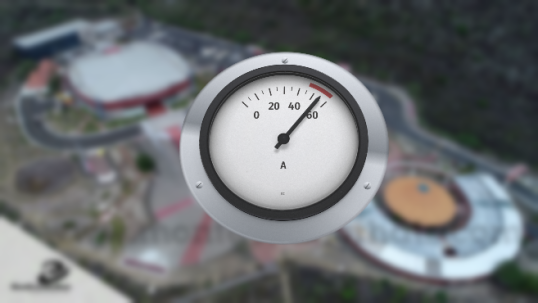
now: 55
